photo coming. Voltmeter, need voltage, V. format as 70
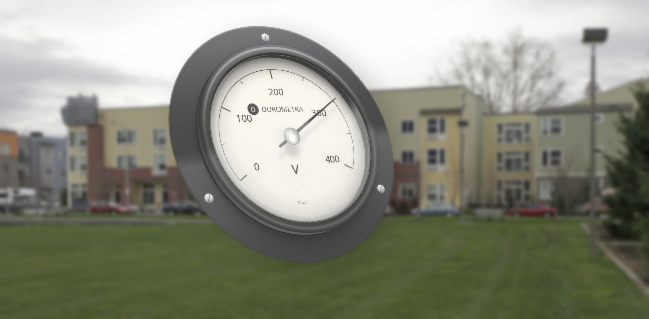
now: 300
